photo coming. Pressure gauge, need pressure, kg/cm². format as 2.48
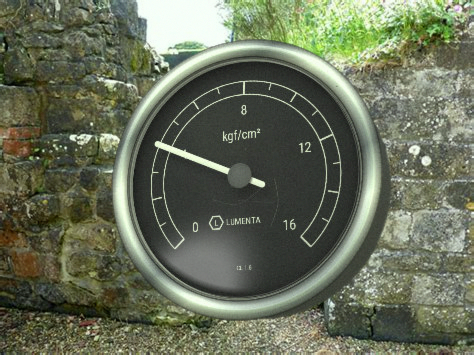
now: 4
